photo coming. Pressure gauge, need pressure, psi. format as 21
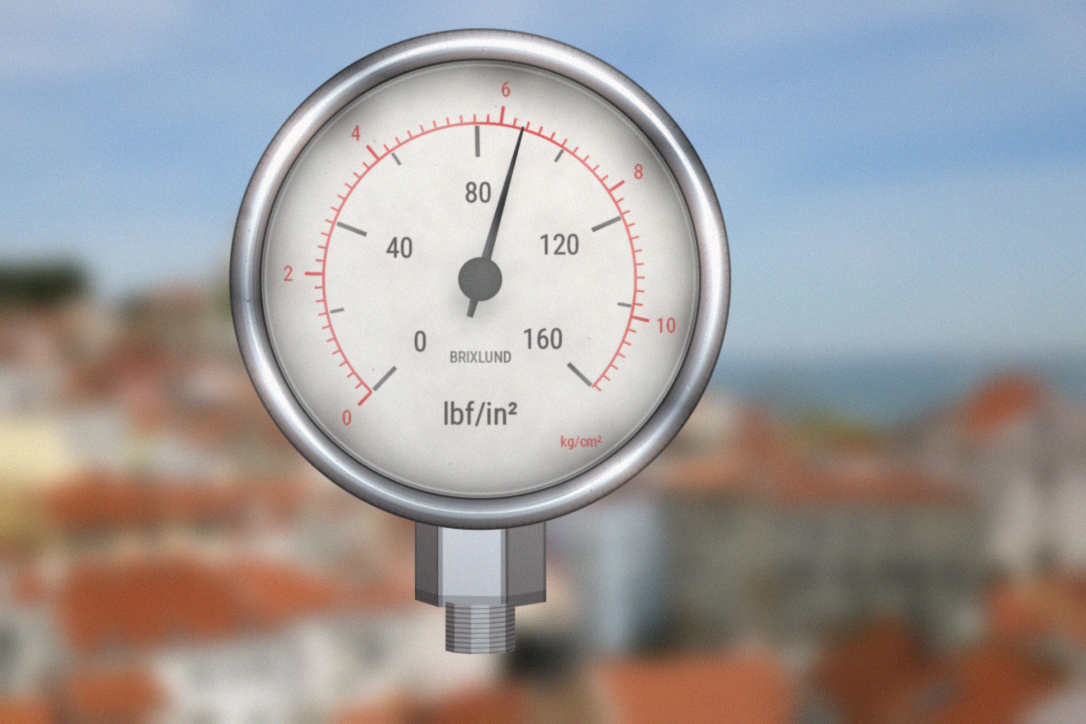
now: 90
